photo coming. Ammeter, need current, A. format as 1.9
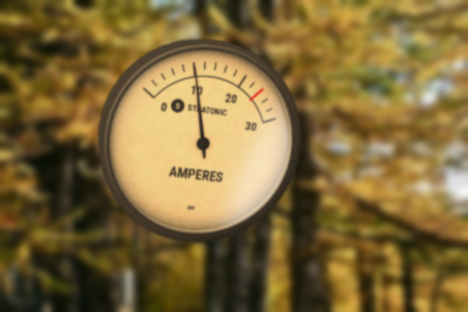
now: 10
